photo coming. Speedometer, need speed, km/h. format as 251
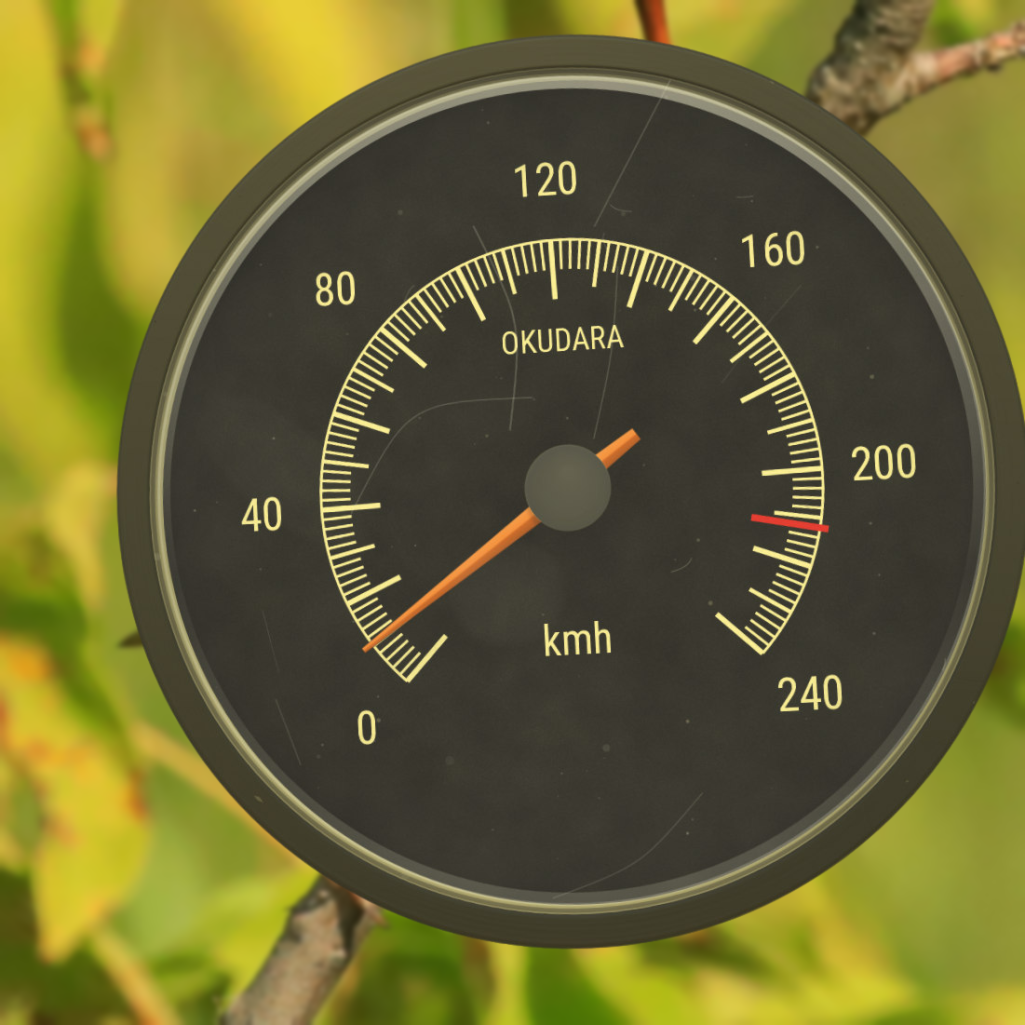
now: 10
